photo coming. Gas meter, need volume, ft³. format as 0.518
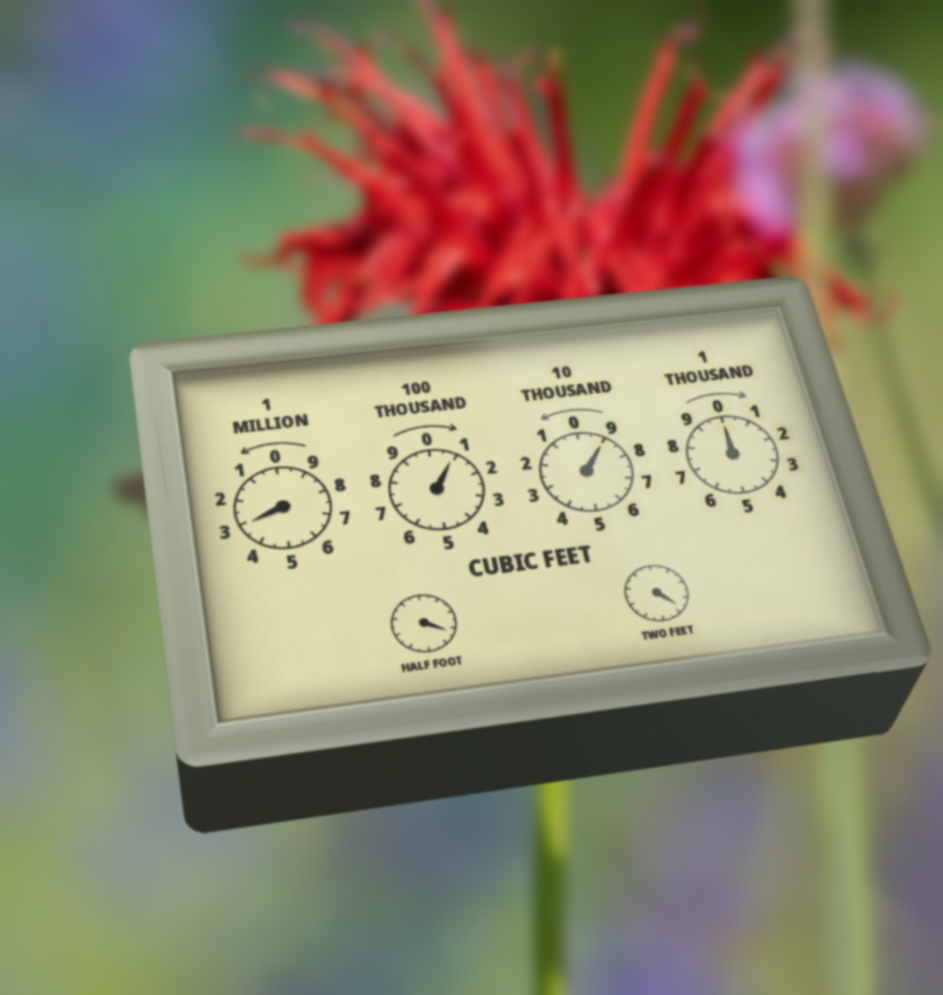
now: 309000
